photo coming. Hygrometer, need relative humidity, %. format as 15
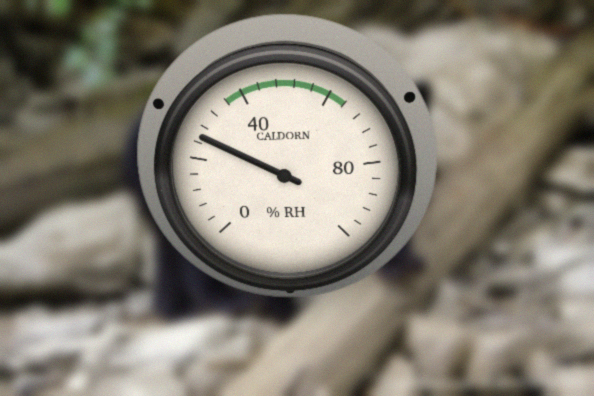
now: 26
